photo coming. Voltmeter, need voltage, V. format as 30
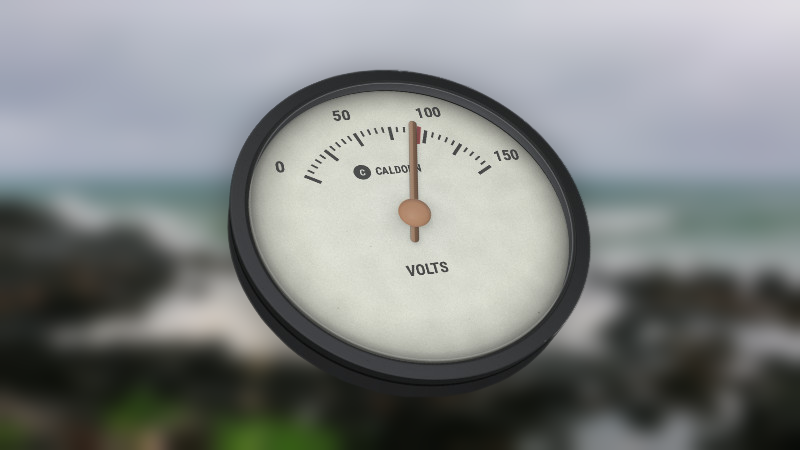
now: 90
